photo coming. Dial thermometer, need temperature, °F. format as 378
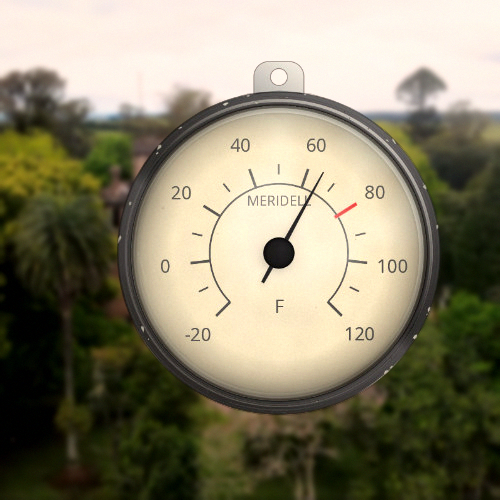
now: 65
